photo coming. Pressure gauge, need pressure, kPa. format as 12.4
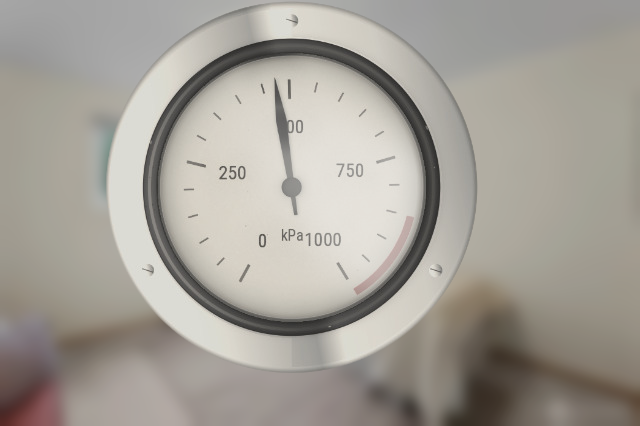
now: 475
